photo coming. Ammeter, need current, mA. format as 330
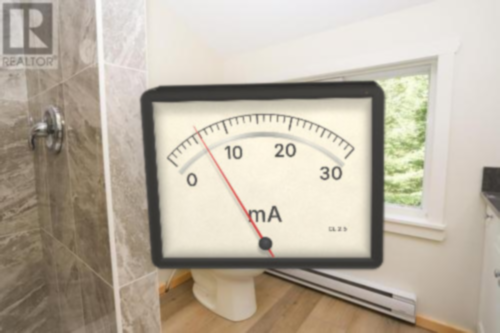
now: 6
